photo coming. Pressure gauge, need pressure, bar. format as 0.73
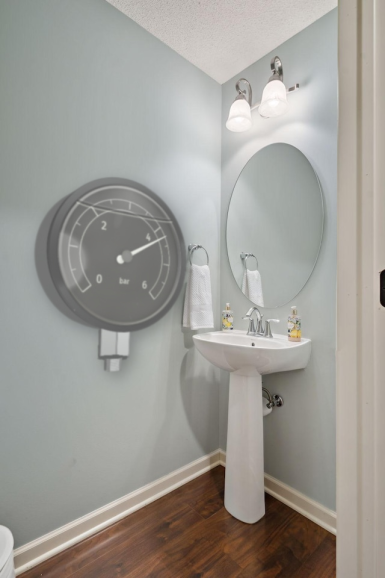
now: 4.25
